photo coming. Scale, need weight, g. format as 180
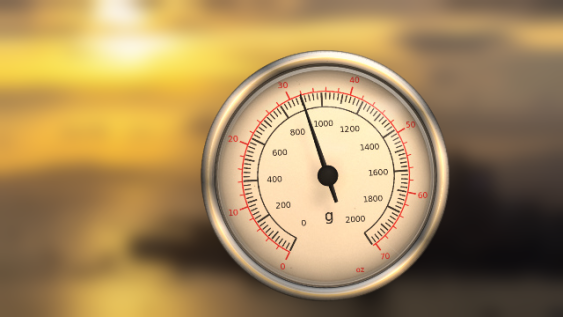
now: 900
